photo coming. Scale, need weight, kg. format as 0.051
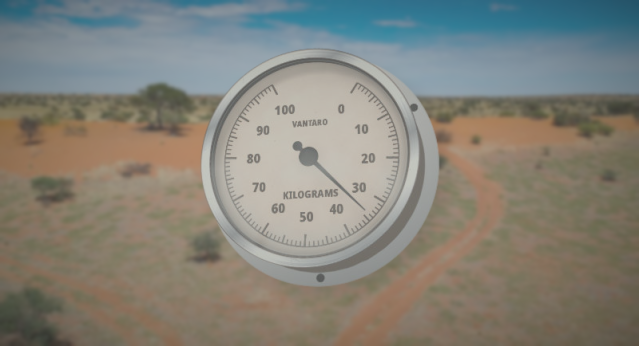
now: 34
